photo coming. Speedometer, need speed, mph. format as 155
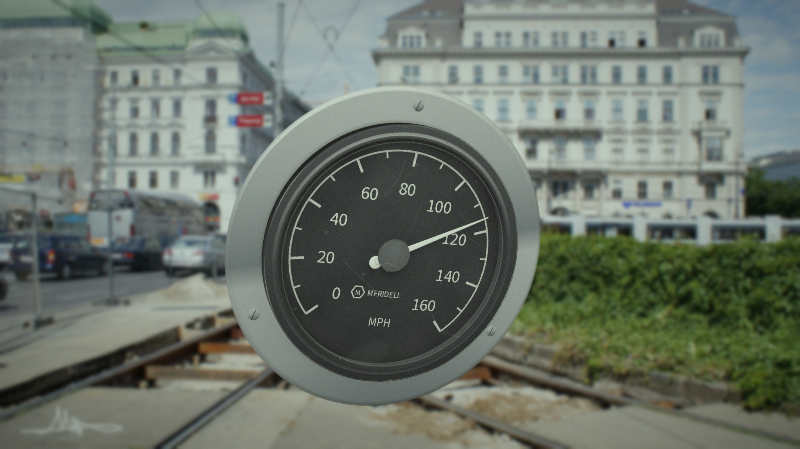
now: 115
